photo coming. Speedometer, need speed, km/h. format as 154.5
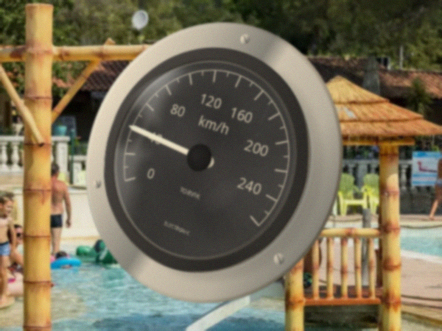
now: 40
